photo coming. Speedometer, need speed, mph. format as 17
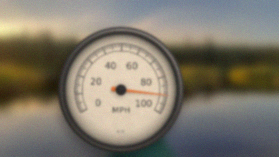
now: 90
